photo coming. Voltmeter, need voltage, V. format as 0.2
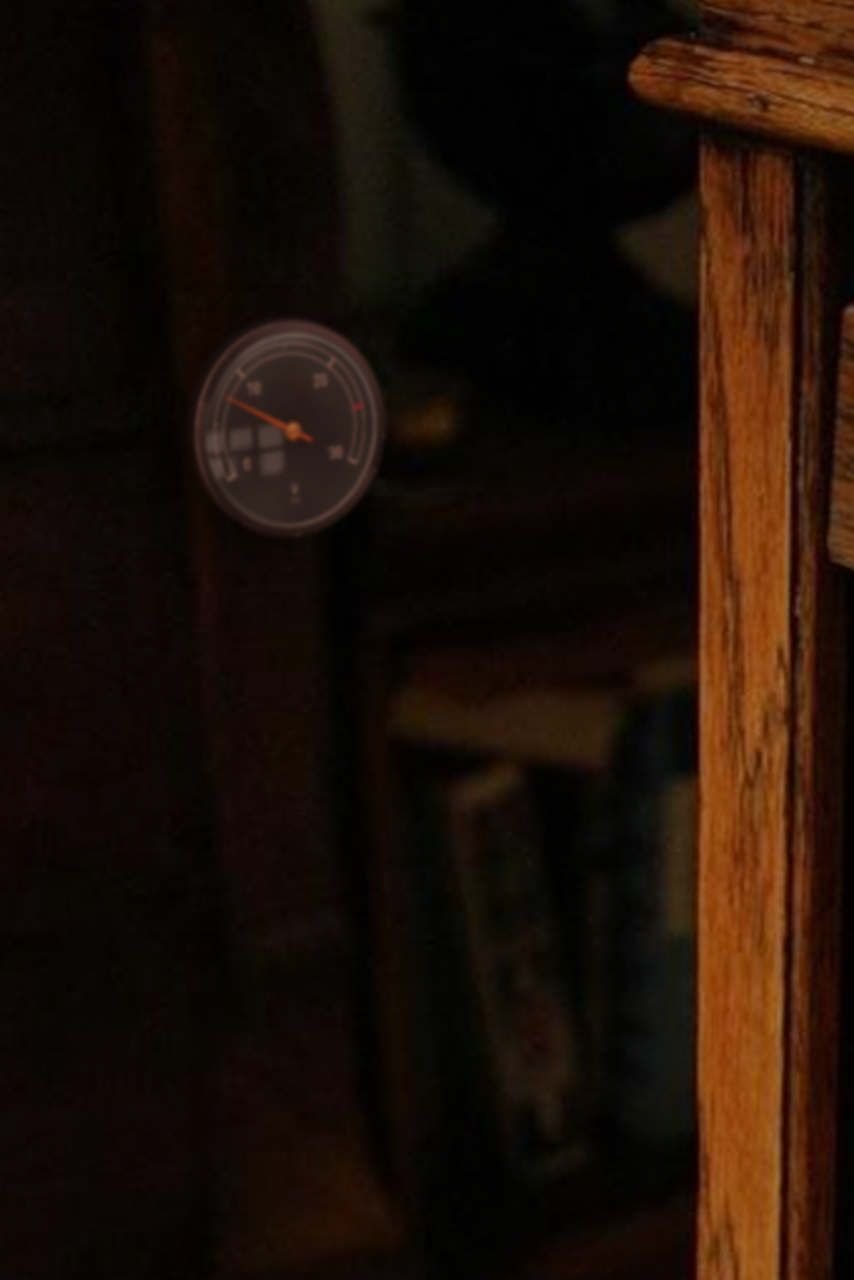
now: 7.5
